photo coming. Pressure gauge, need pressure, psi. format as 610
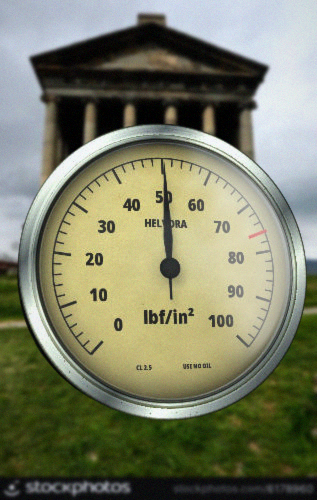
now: 50
